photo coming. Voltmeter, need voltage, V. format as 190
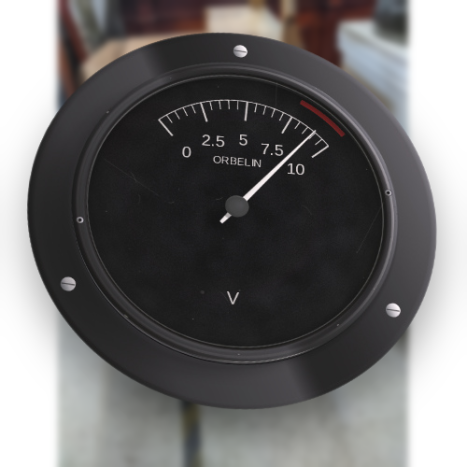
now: 9
